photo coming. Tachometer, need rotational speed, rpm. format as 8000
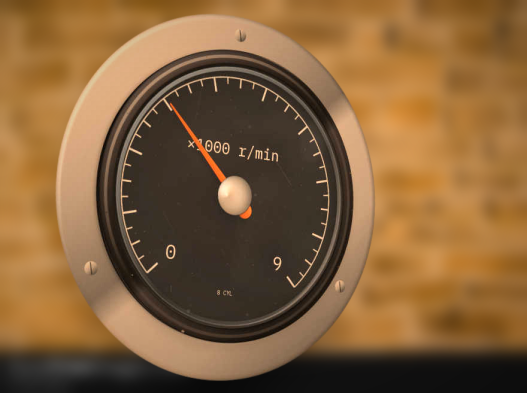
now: 3000
